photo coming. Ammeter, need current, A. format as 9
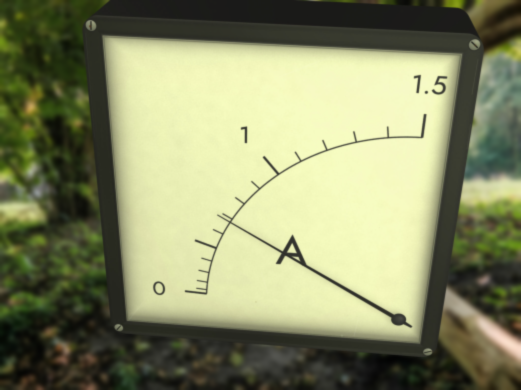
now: 0.7
